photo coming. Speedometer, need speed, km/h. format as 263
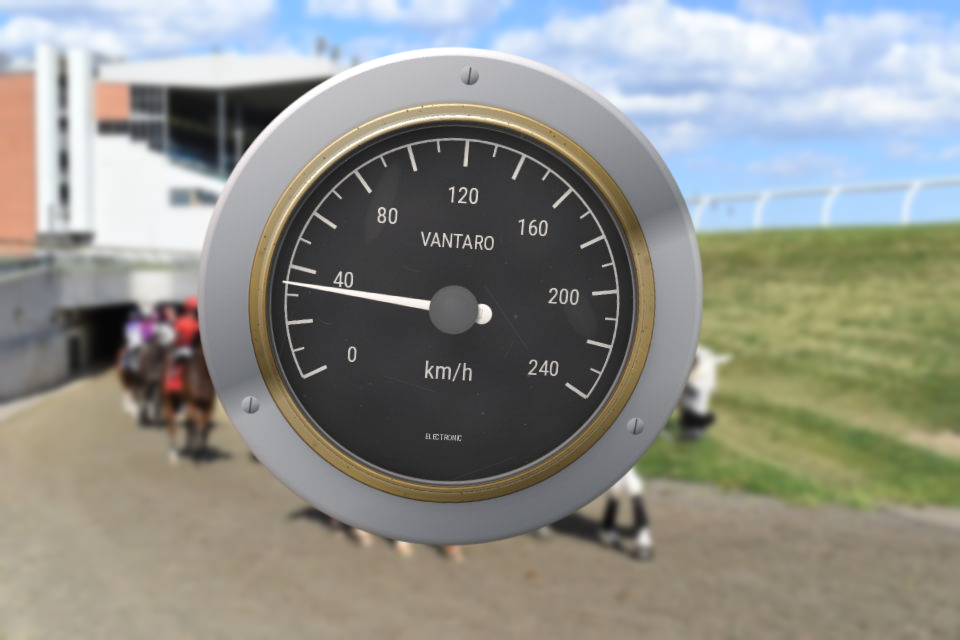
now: 35
